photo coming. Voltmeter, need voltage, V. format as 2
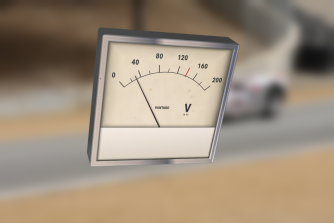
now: 30
